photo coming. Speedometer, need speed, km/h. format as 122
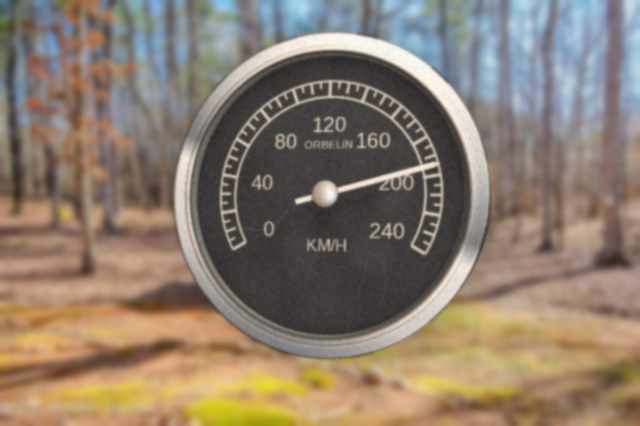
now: 195
